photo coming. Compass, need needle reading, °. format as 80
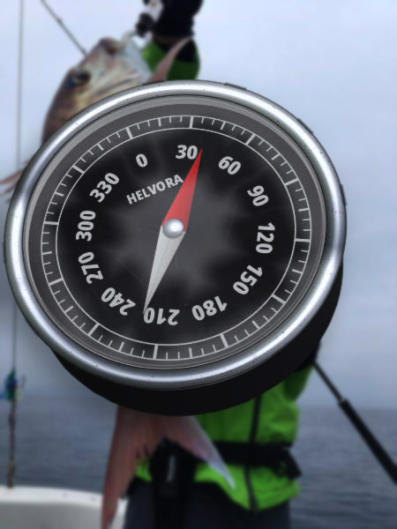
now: 40
